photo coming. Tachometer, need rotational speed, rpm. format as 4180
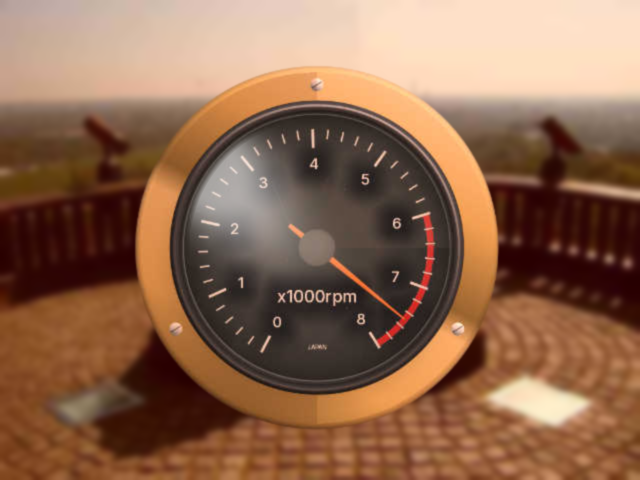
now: 7500
